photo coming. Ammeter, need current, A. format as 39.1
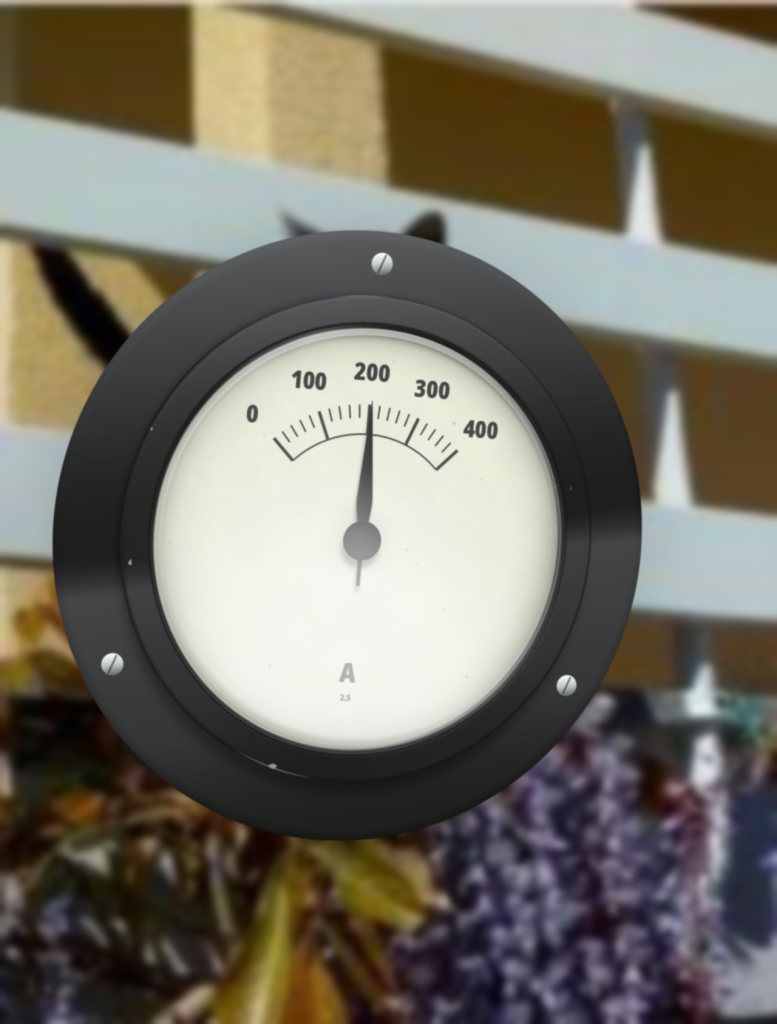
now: 200
